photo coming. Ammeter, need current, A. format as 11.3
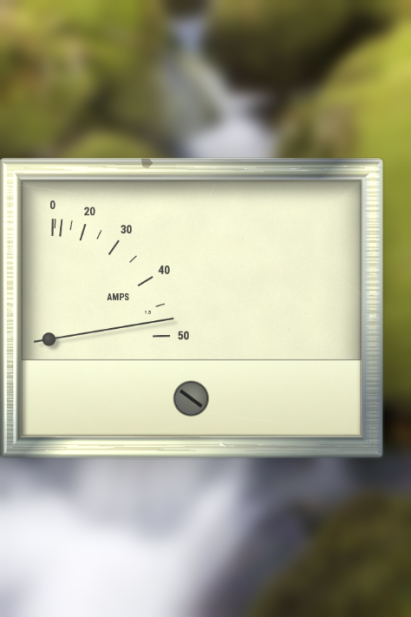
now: 47.5
